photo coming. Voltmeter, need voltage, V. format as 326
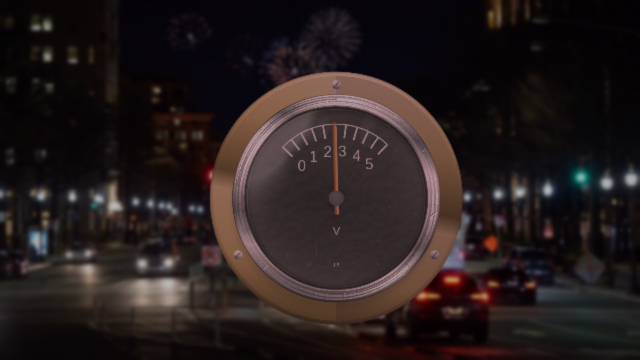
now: 2.5
